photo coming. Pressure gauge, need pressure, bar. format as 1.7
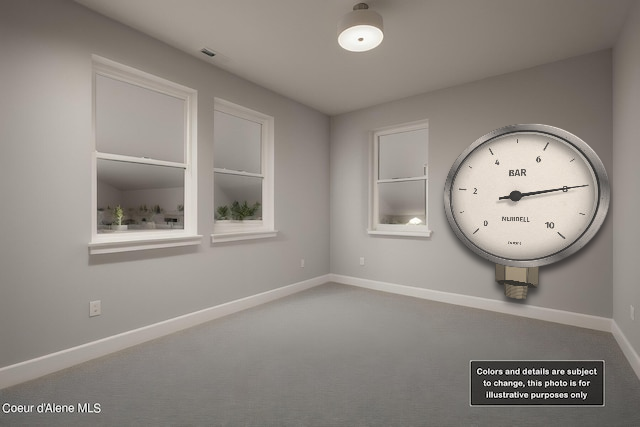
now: 8
